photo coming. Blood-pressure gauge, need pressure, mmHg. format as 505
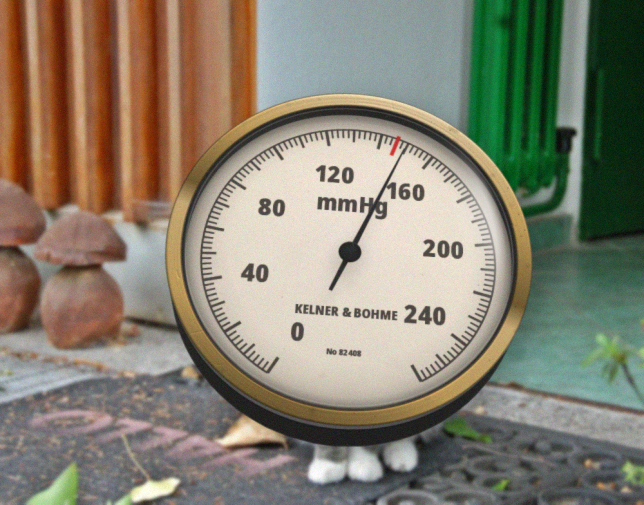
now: 150
